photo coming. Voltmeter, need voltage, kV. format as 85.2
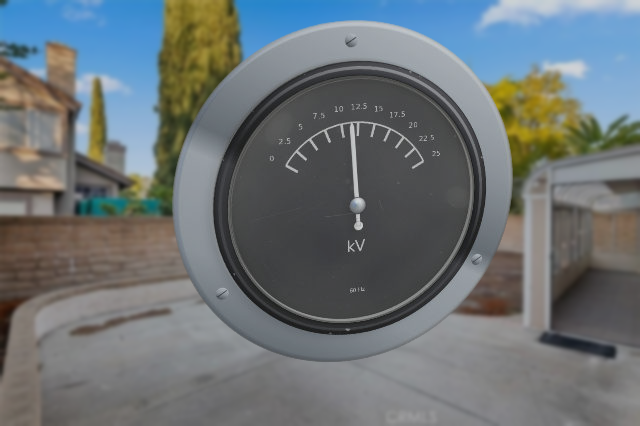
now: 11.25
